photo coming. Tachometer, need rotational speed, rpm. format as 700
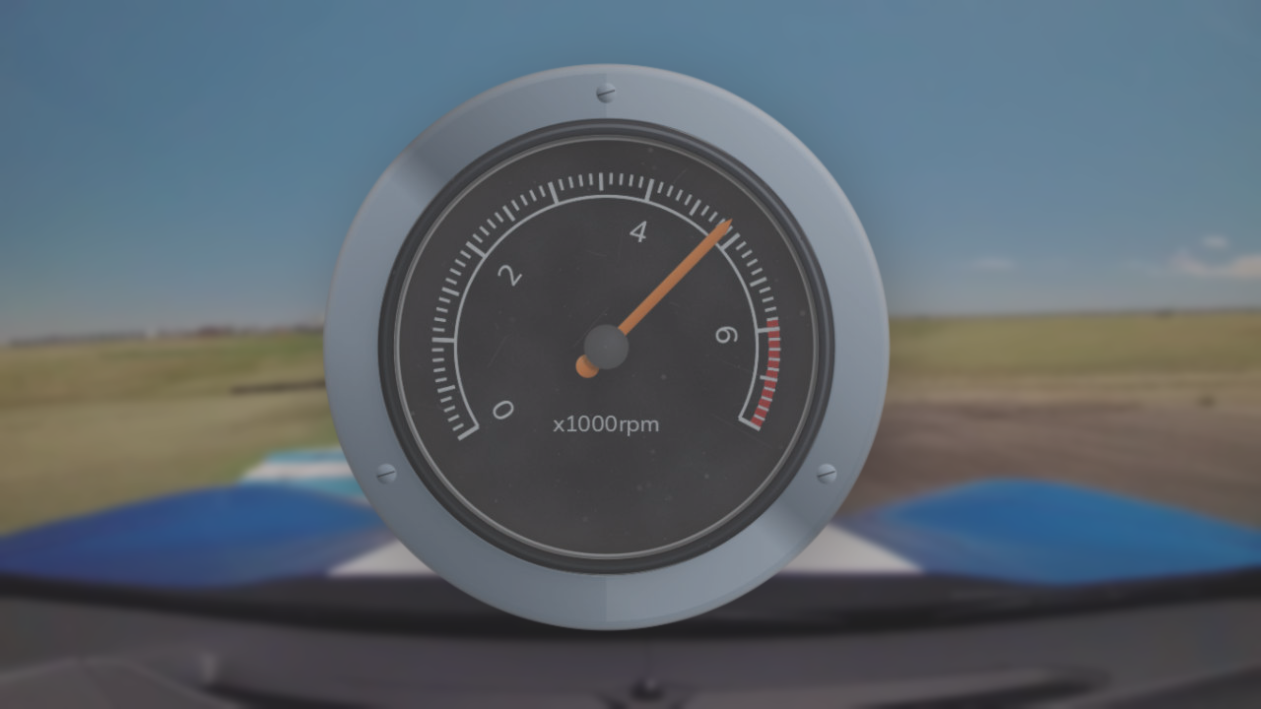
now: 4850
